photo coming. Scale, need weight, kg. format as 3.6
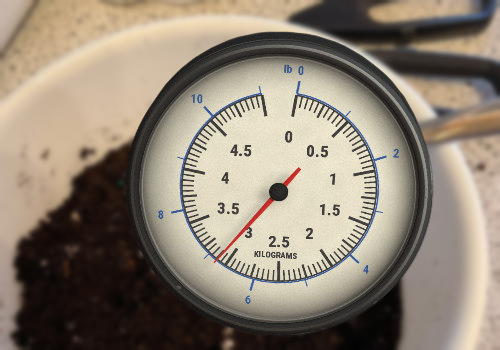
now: 3.1
